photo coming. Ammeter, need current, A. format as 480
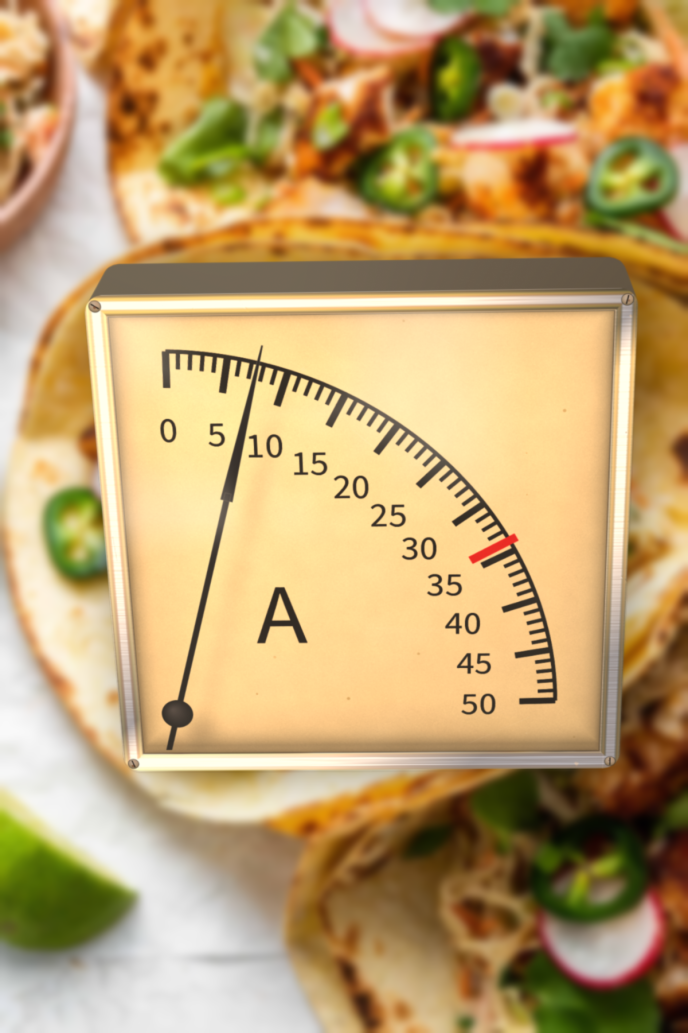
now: 7.5
